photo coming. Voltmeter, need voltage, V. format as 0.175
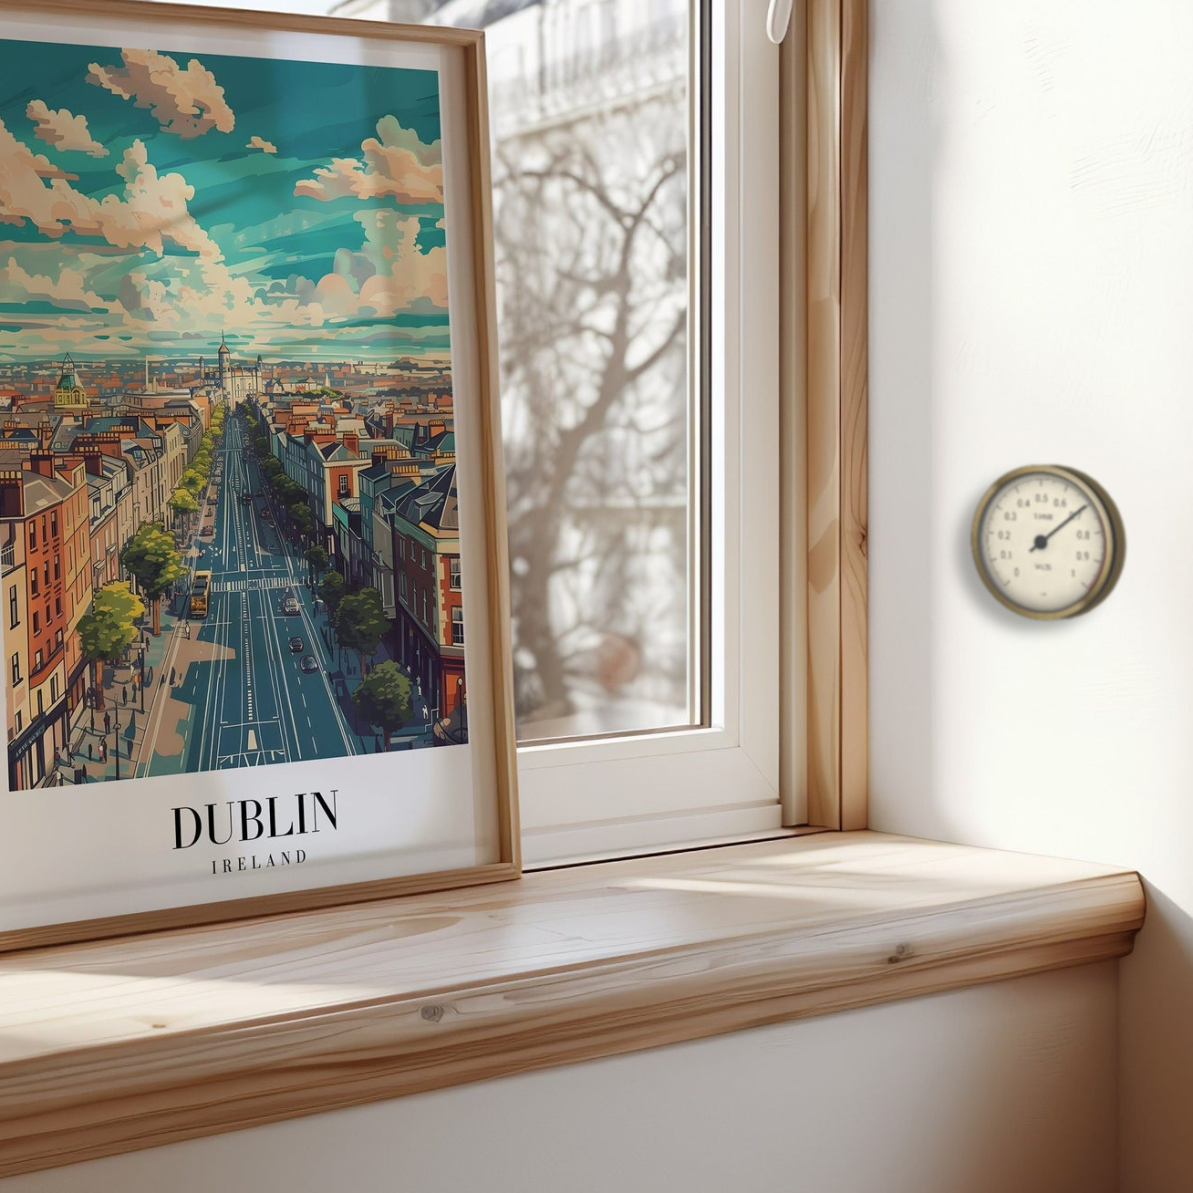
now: 0.7
